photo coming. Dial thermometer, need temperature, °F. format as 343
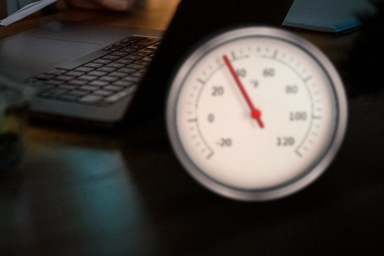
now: 36
